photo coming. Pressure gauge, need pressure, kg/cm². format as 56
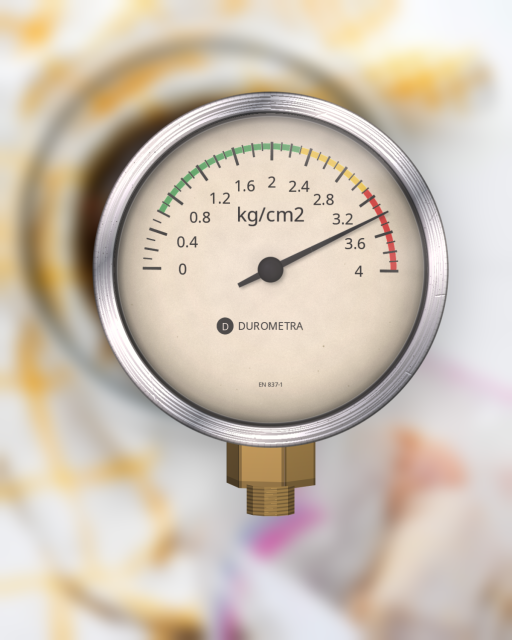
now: 3.4
